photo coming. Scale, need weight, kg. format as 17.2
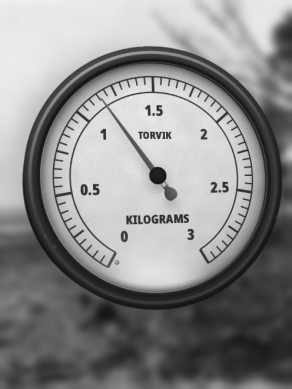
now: 1.15
